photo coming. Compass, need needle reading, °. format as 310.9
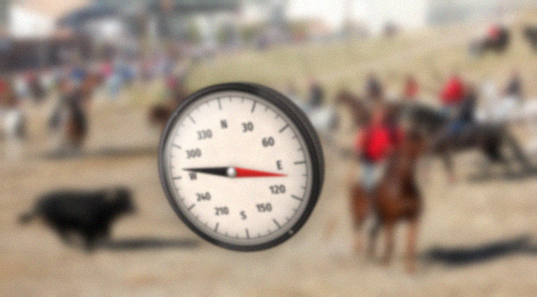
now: 100
